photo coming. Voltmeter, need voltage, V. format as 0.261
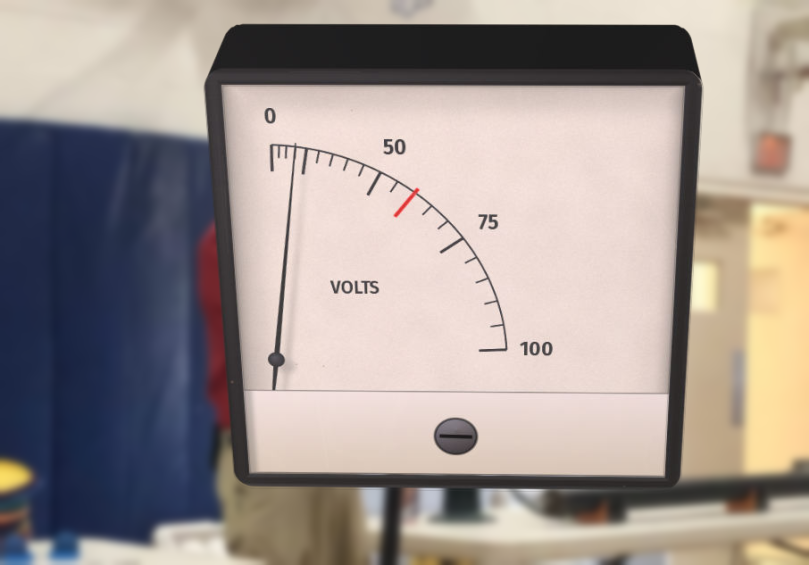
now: 20
